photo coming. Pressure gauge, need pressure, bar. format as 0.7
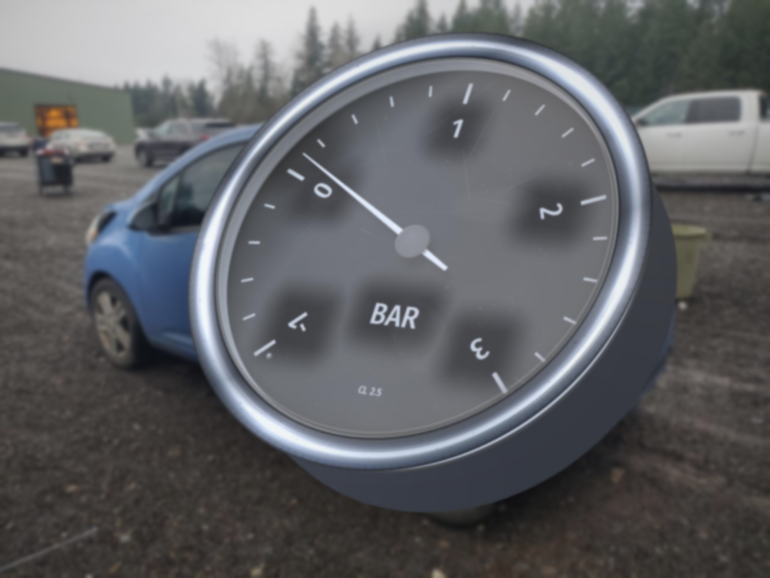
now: 0.1
